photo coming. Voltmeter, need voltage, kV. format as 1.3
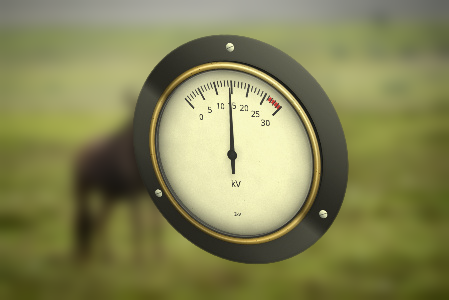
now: 15
